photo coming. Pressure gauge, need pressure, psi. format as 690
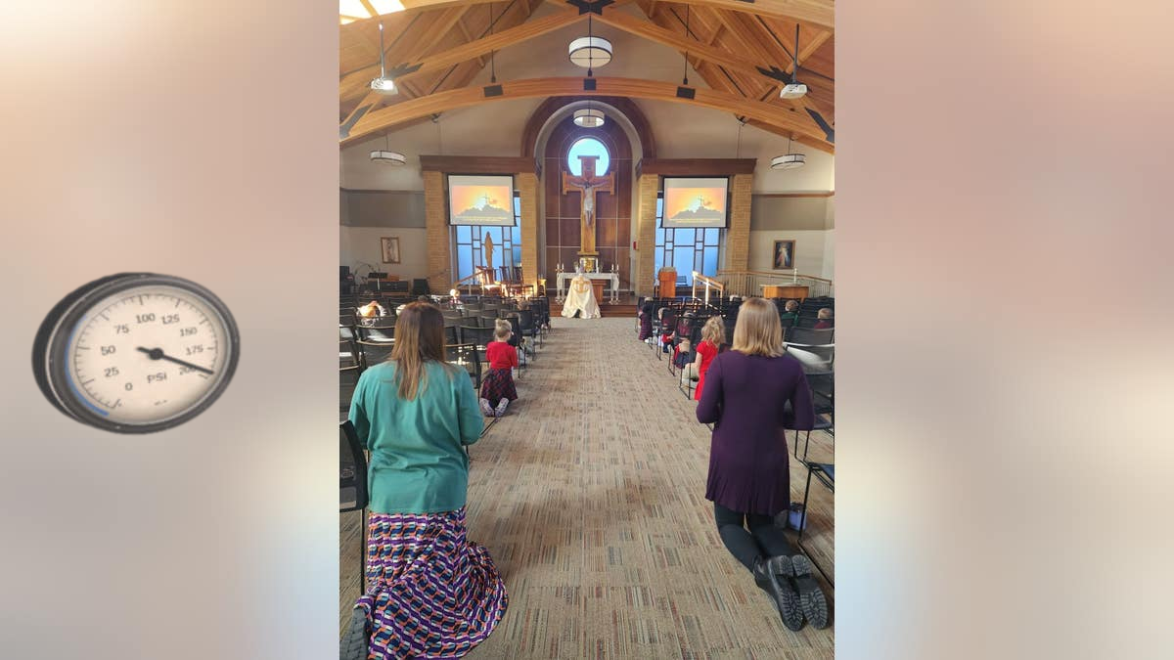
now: 195
